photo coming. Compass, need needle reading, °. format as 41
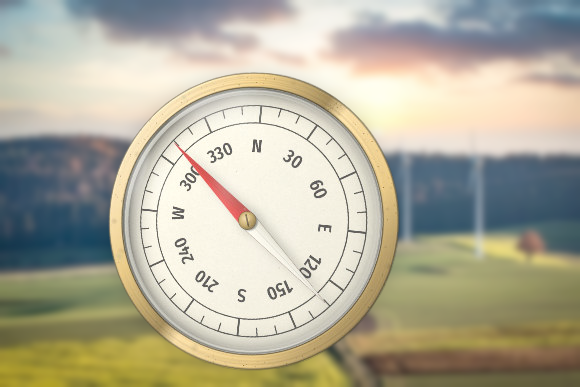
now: 310
